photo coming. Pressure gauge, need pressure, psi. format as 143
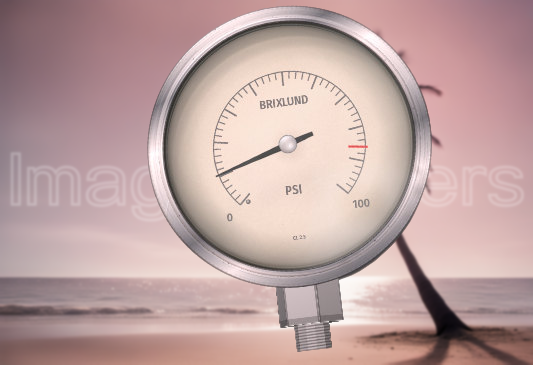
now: 10
